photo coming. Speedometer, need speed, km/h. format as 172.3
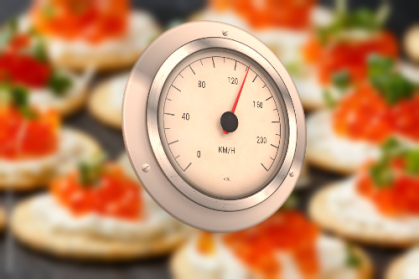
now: 130
